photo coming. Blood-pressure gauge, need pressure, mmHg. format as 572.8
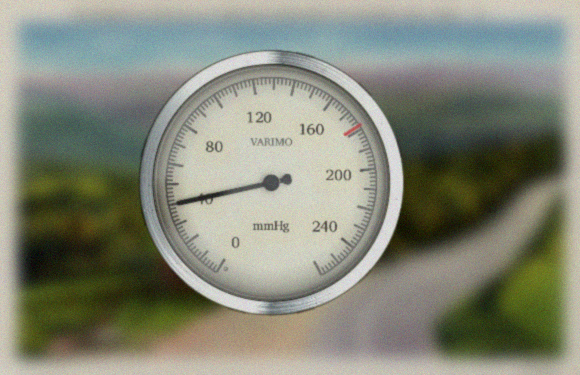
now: 40
